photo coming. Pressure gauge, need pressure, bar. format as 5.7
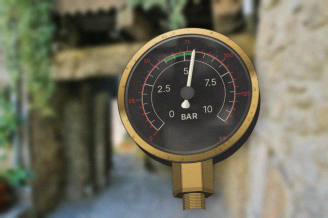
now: 5.5
